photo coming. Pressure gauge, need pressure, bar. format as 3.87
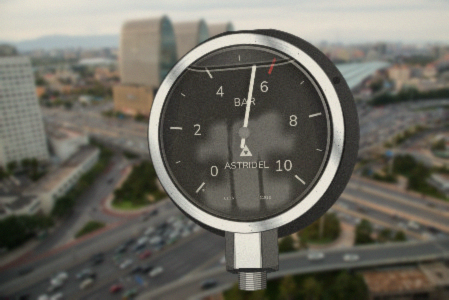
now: 5.5
